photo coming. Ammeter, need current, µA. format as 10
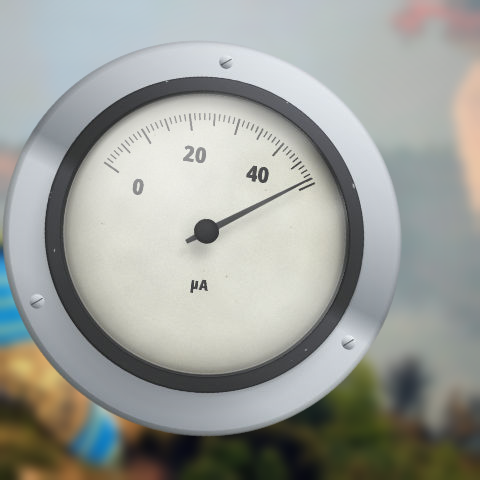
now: 49
